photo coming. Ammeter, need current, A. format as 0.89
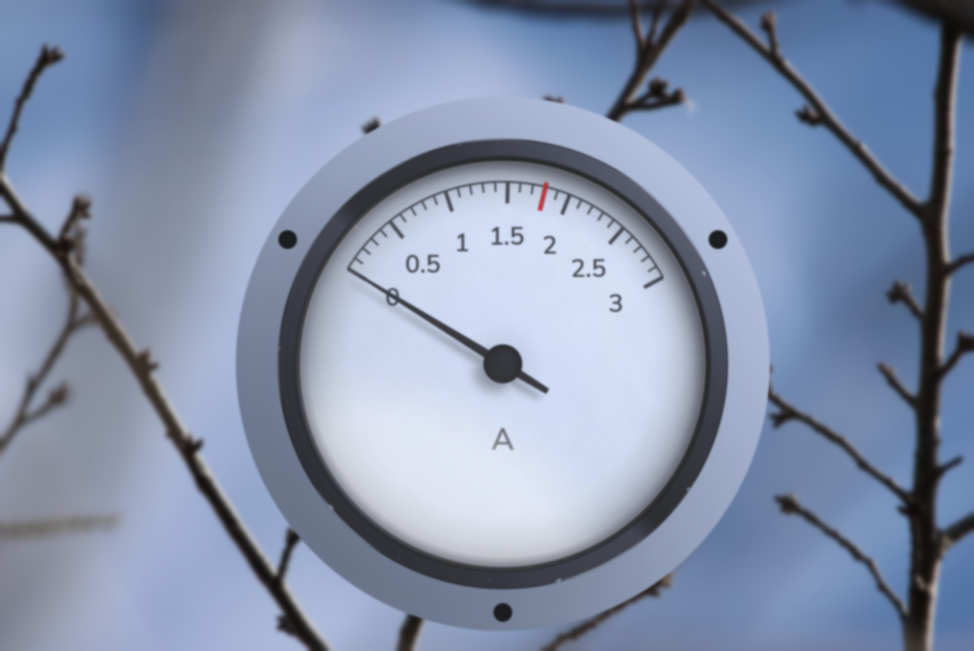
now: 0
